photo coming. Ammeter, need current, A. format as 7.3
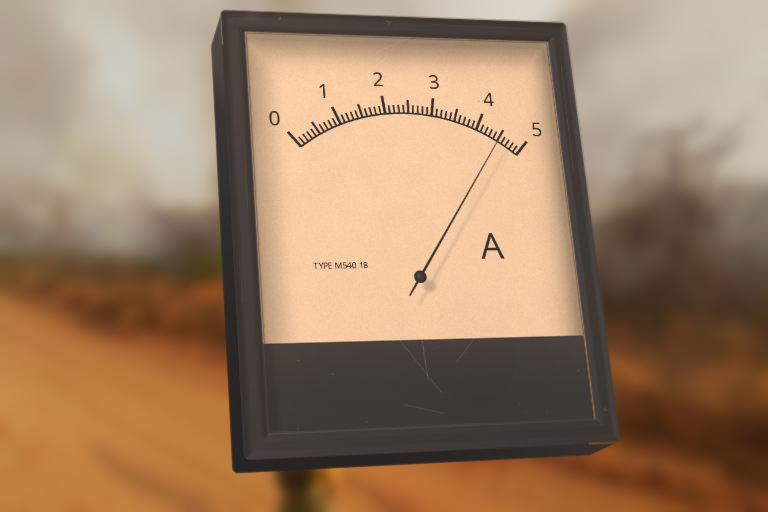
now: 4.5
